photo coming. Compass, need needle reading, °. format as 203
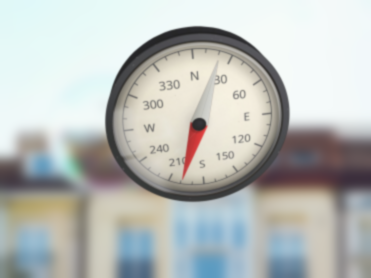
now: 200
